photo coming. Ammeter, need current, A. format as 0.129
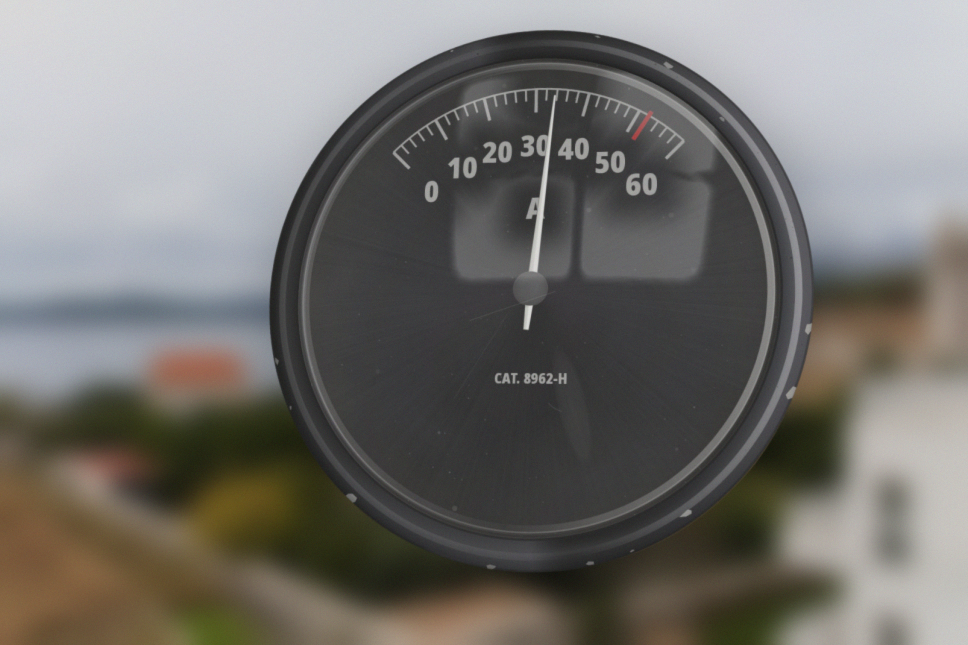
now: 34
